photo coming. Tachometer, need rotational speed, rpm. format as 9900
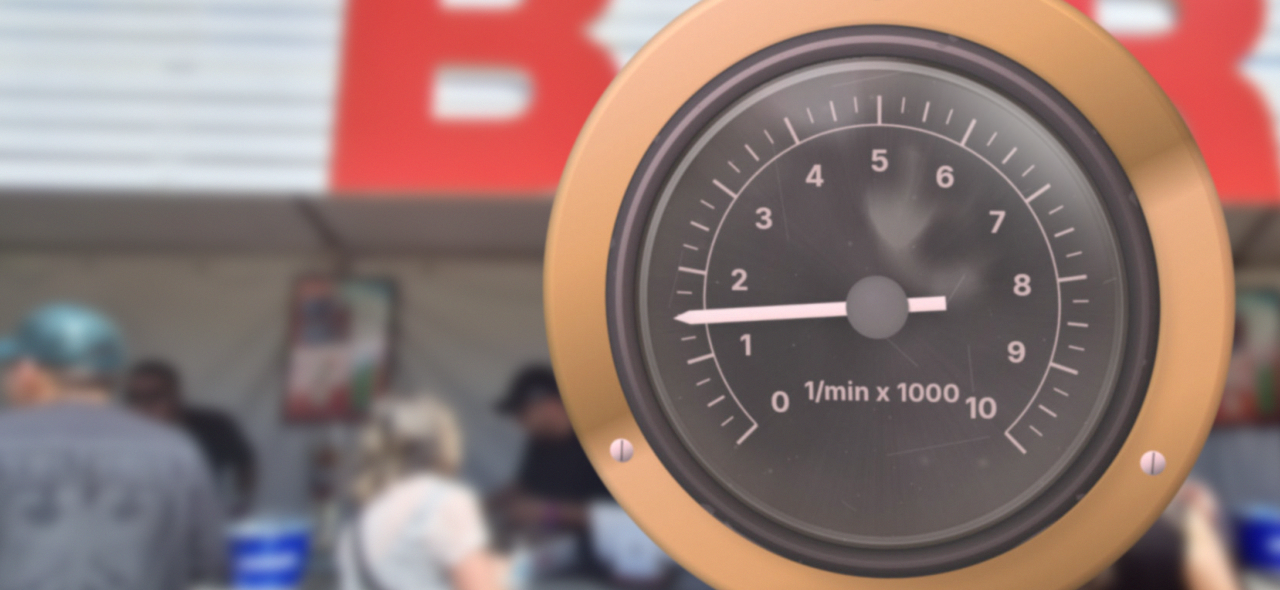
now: 1500
